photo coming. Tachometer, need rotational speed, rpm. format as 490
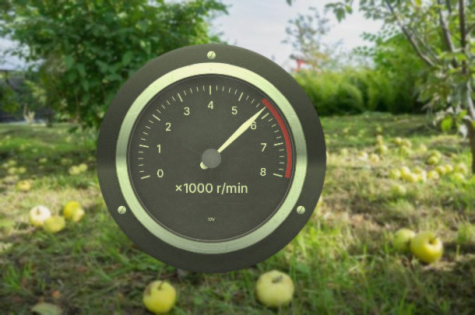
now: 5800
